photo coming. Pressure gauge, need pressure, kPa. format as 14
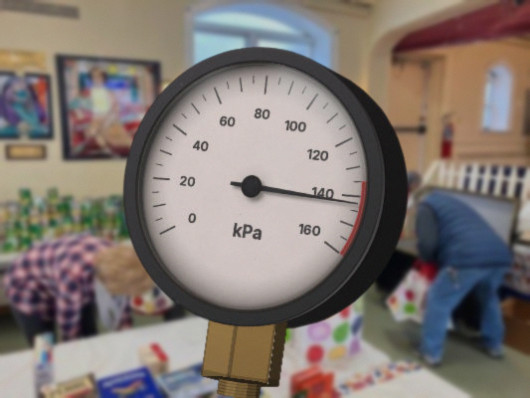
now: 142.5
